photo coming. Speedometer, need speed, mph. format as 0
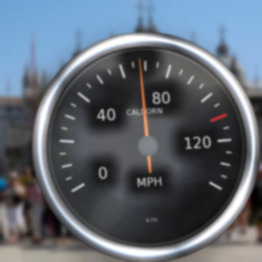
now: 67.5
